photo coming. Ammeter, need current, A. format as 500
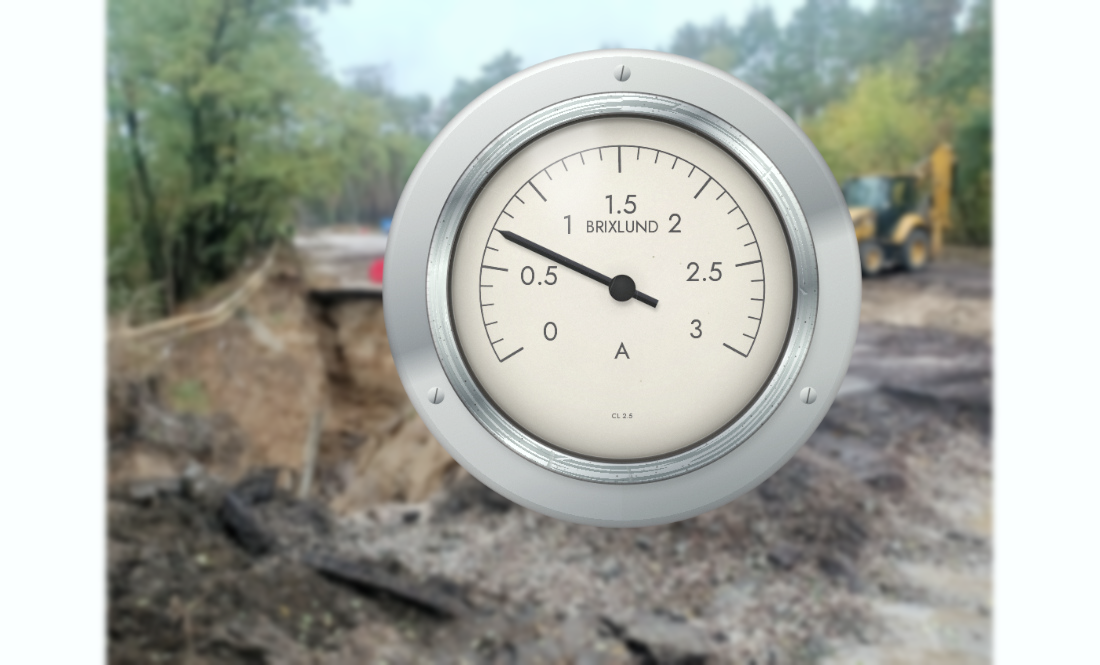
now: 0.7
